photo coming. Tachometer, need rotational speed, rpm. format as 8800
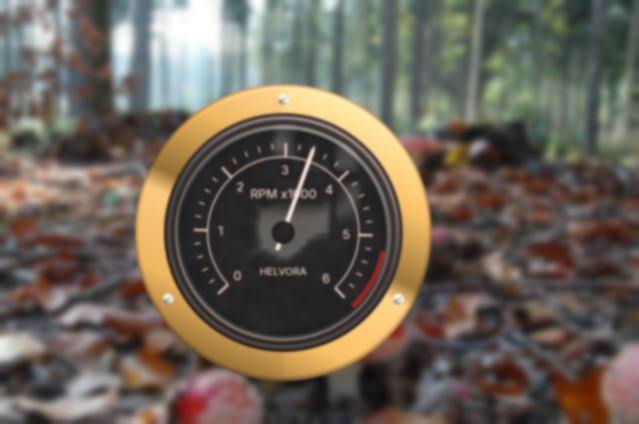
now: 3400
